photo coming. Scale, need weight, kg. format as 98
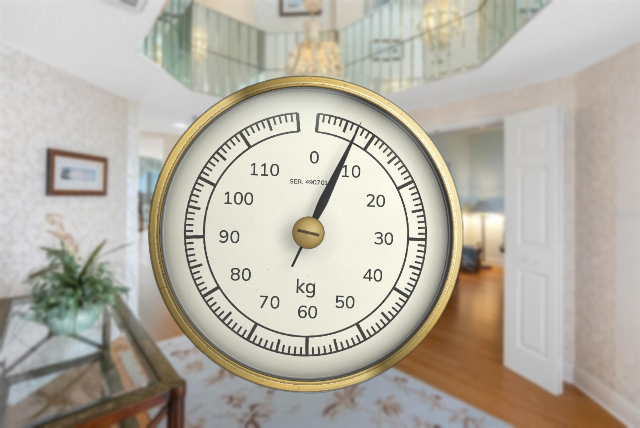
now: 7
